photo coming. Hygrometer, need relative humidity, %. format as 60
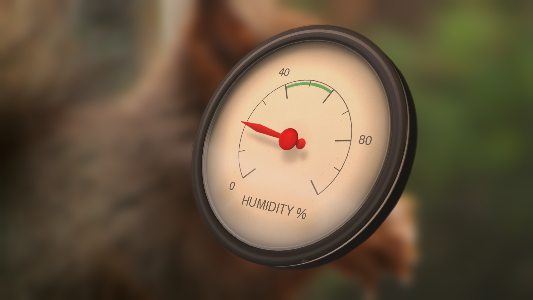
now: 20
